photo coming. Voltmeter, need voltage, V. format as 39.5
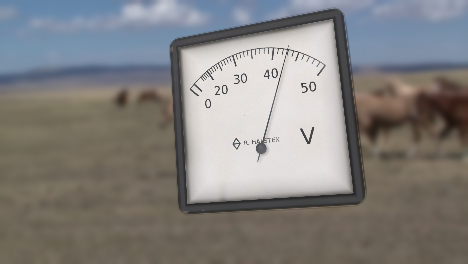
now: 43
